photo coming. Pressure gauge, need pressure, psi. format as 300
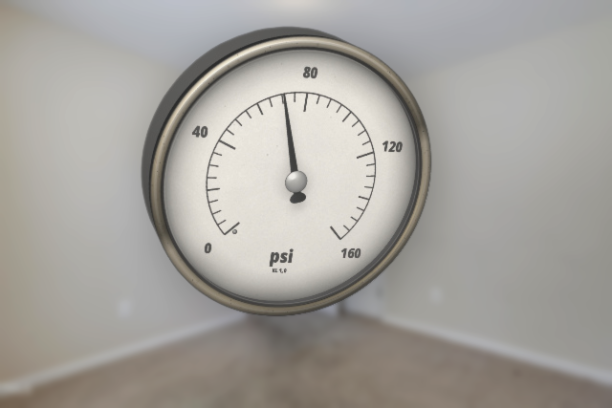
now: 70
